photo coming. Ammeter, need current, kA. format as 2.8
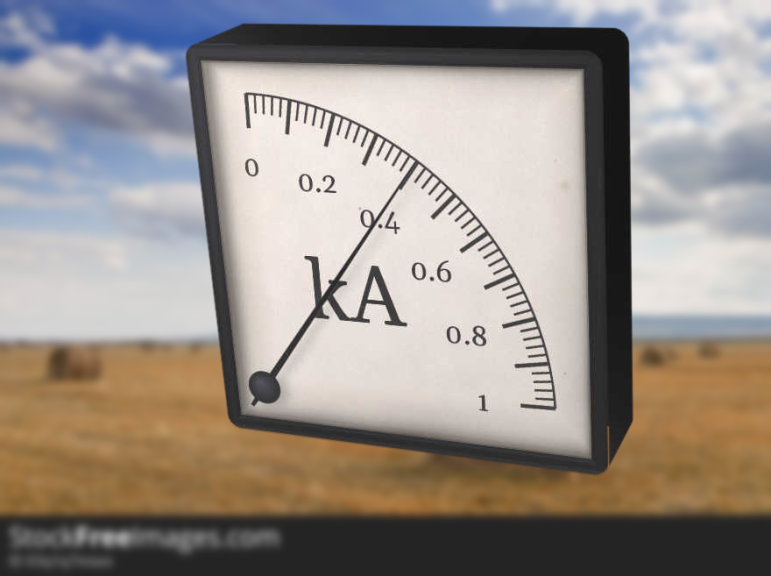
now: 0.4
